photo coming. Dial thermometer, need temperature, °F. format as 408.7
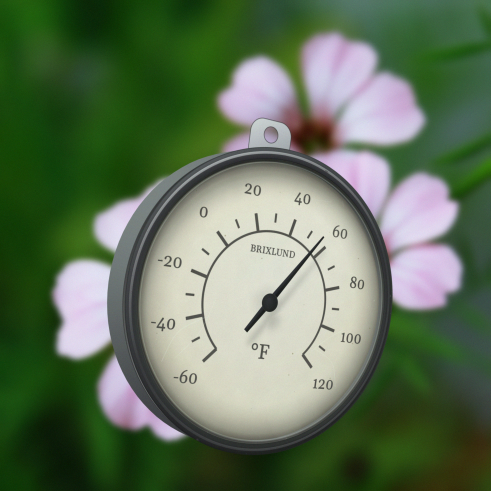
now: 55
